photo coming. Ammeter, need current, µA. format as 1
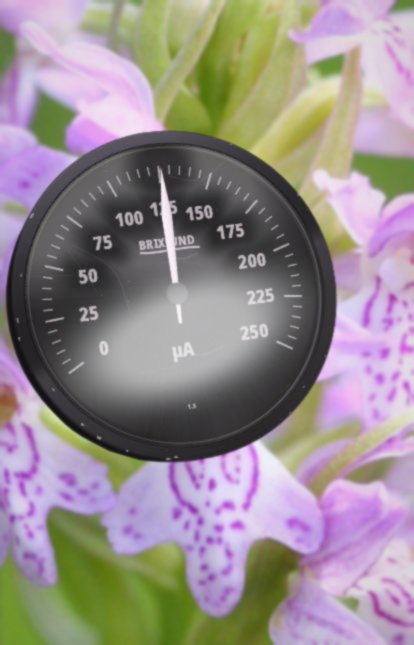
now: 125
